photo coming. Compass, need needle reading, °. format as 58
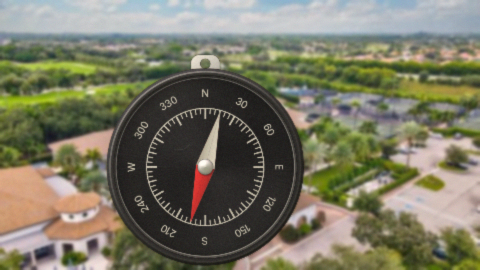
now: 195
